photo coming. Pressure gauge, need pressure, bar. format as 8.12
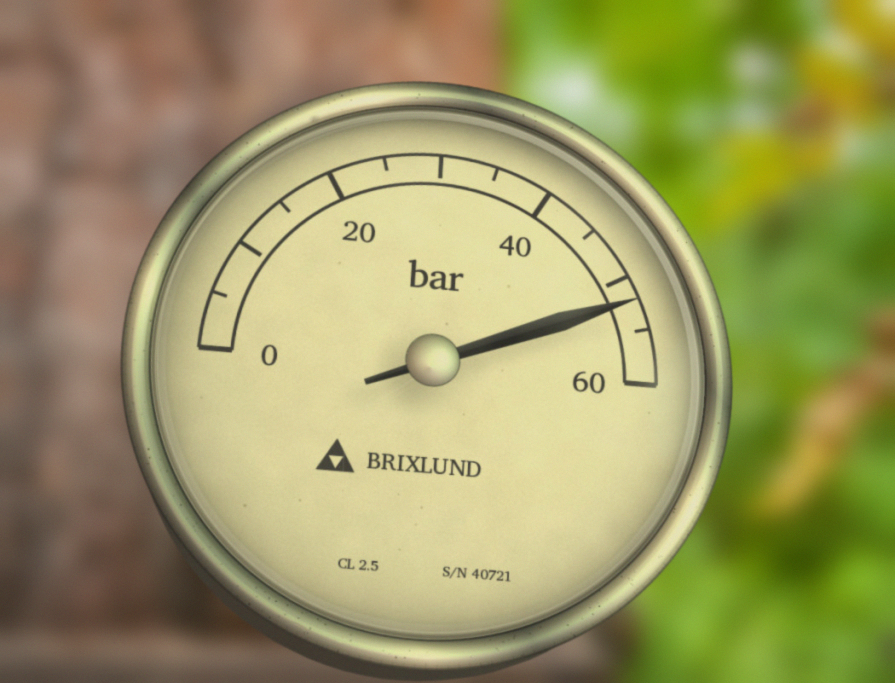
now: 52.5
